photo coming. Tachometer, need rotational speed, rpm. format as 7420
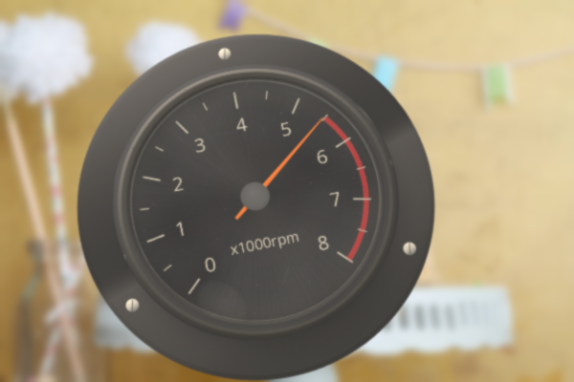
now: 5500
